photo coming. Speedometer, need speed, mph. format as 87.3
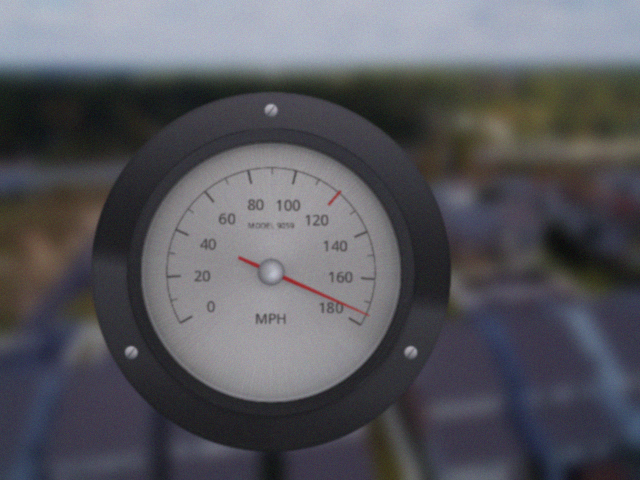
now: 175
